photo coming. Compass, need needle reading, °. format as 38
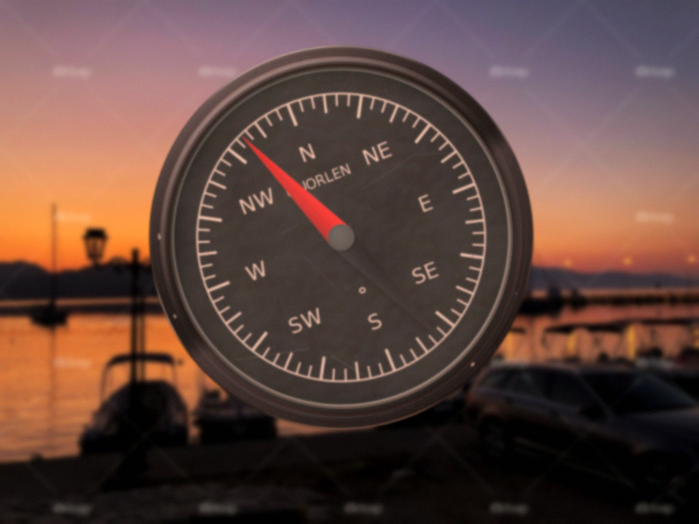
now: 337.5
